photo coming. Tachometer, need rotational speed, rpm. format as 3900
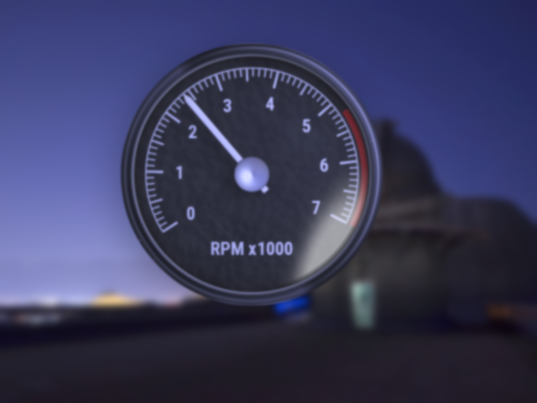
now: 2400
